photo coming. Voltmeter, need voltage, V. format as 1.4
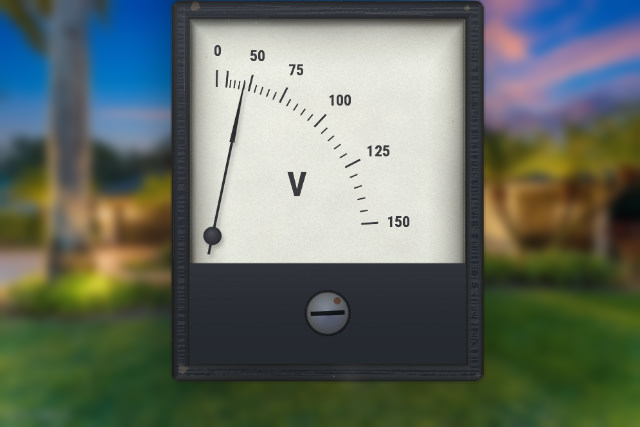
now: 45
